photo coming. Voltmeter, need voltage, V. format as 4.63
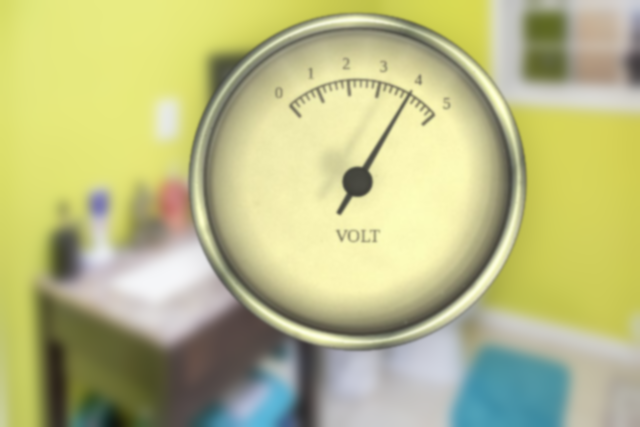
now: 4
